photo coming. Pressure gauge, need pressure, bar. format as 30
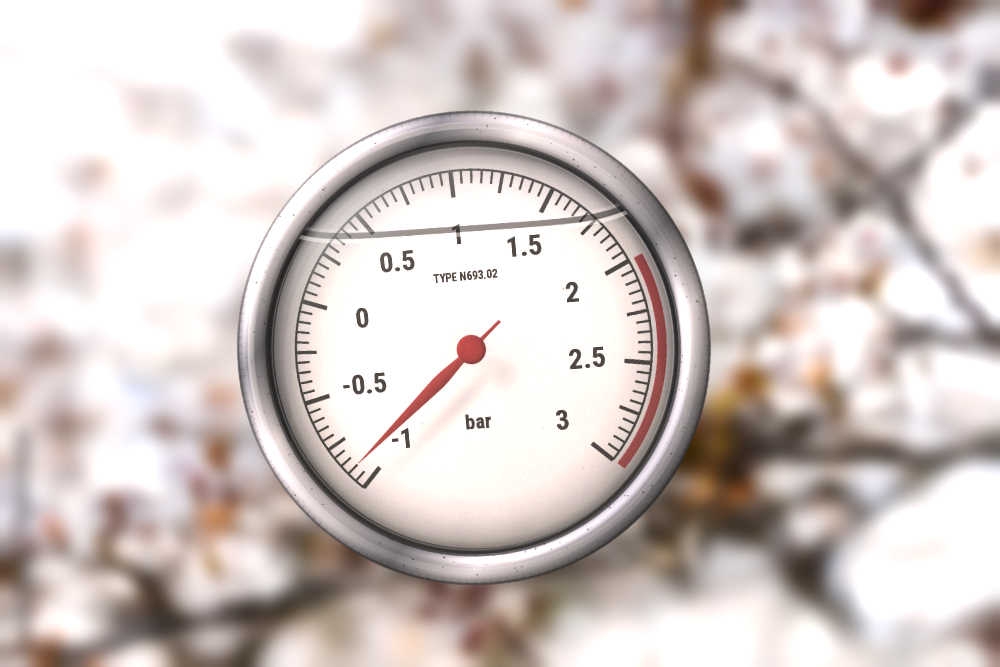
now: -0.9
